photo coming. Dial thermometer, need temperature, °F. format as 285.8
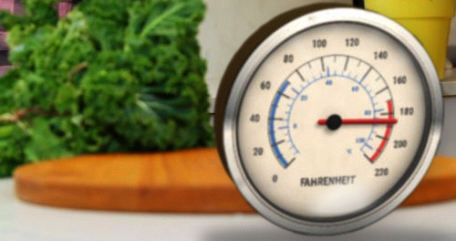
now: 185
